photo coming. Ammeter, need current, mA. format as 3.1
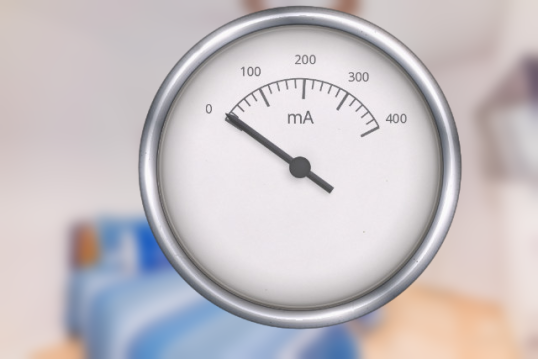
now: 10
